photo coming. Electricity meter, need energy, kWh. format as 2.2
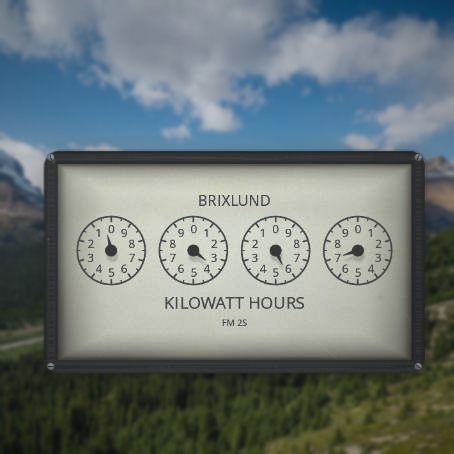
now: 357
